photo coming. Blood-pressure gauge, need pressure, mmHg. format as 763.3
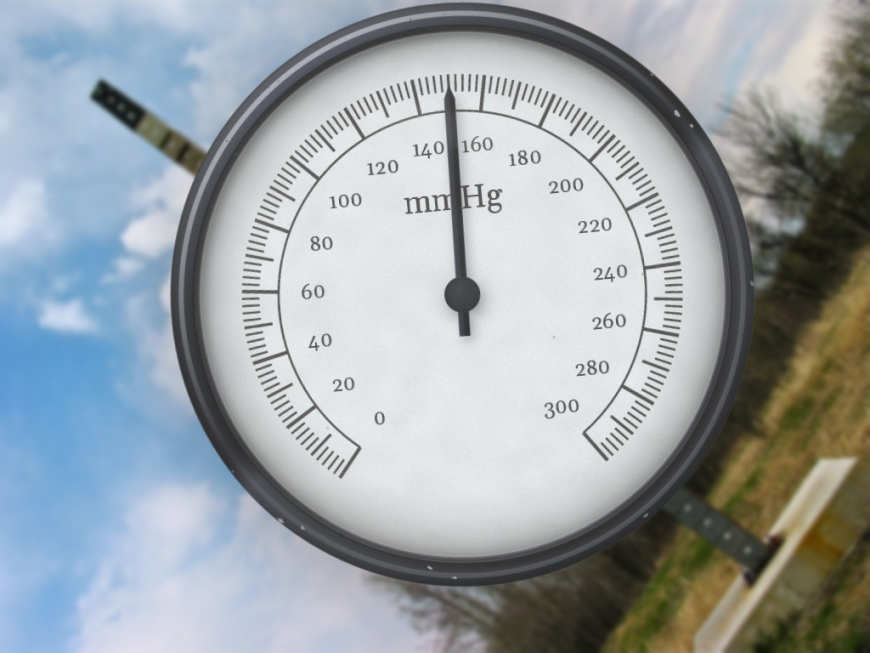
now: 150
